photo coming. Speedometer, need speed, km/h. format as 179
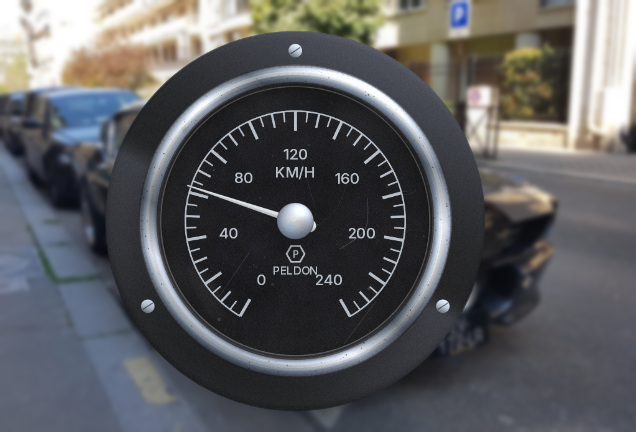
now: 62.5
